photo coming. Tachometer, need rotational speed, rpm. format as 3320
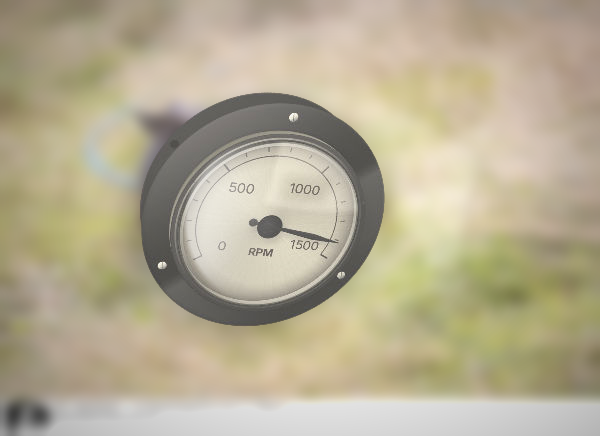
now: 1400
